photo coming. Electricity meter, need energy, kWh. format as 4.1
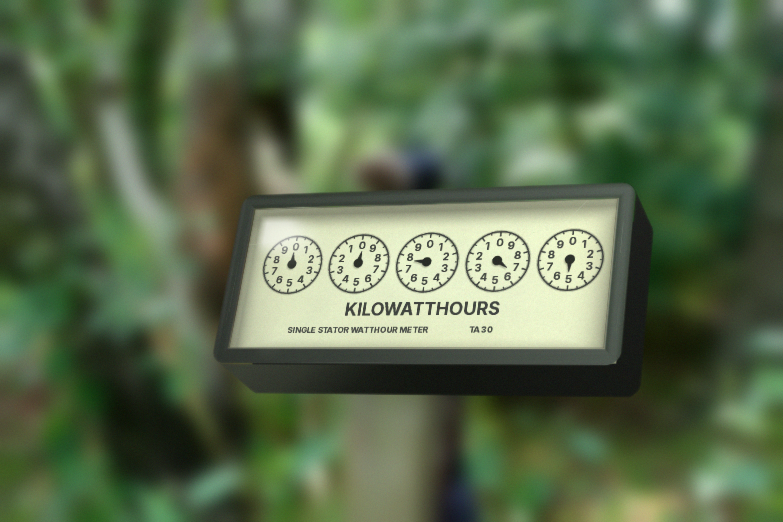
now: 99765
